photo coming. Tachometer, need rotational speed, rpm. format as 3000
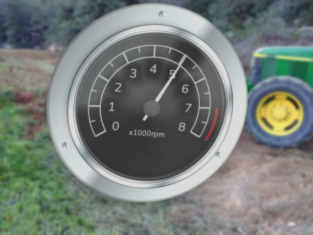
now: 5000
